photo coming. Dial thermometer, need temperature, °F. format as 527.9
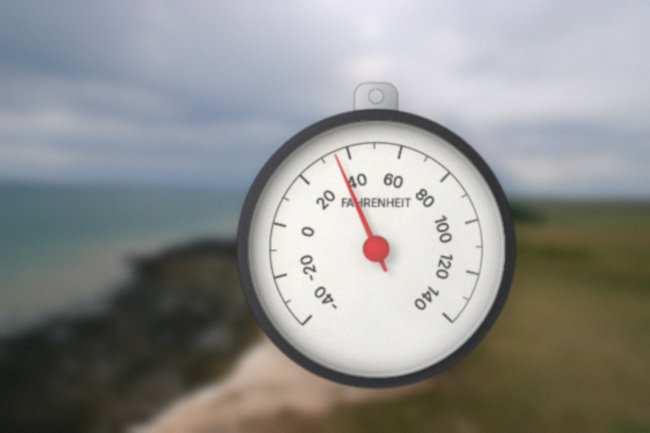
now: 35
